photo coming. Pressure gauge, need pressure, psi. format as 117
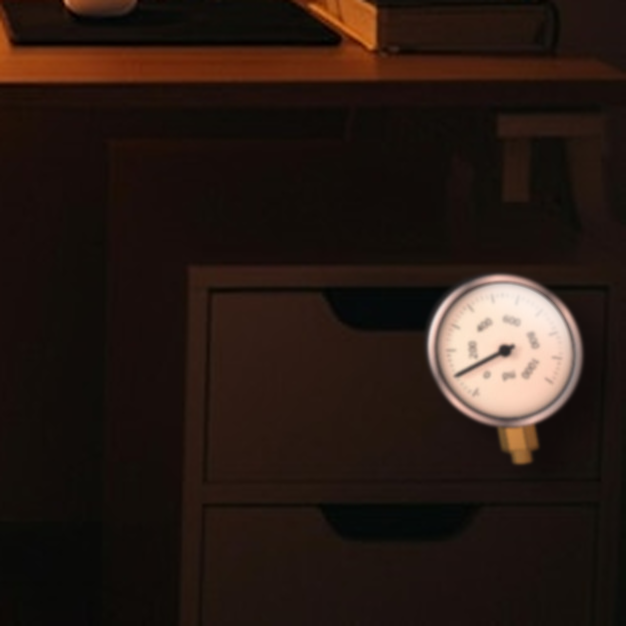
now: 100
